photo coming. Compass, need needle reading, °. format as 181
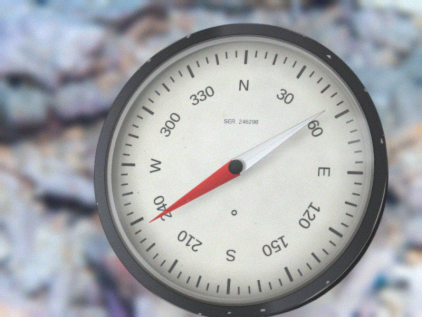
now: 235
